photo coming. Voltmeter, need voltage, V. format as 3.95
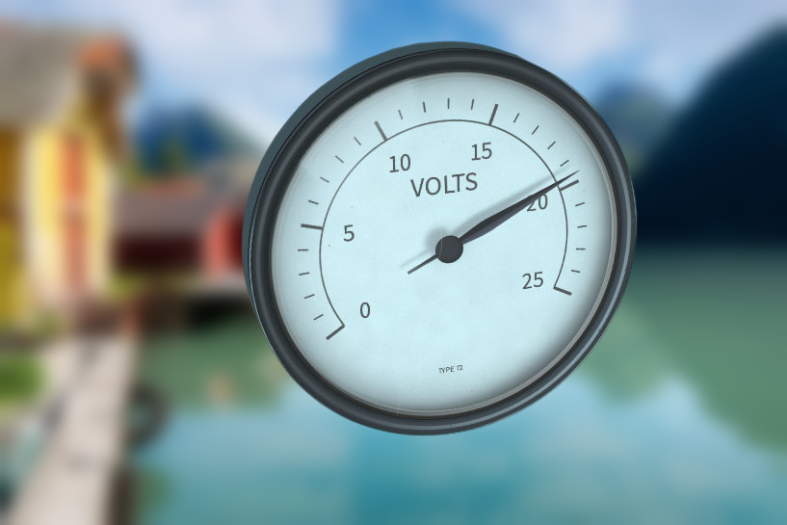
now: 19.5
